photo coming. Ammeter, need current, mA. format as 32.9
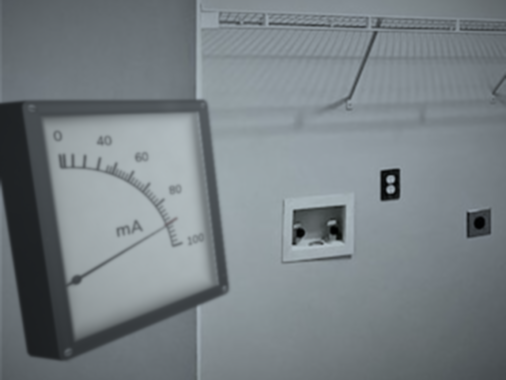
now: 90
